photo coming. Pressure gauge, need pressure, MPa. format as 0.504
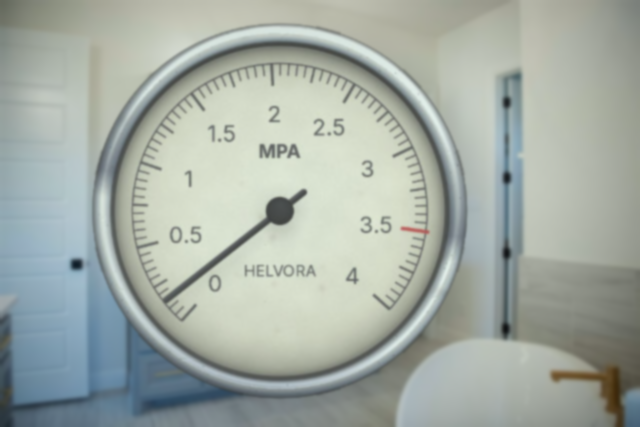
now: 0.15
